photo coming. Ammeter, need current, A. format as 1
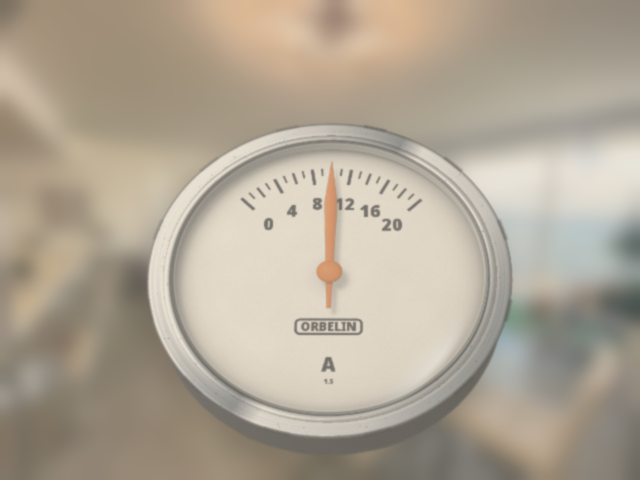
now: 10
